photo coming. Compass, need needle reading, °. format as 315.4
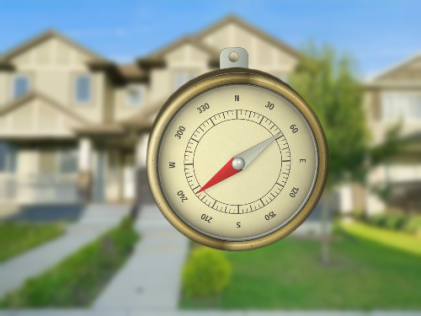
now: 235
